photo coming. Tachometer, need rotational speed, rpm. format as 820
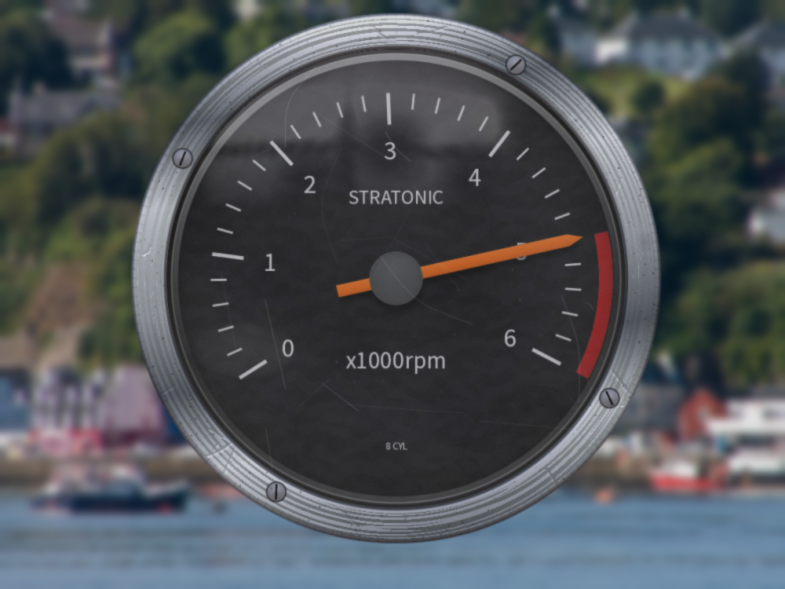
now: 5000
